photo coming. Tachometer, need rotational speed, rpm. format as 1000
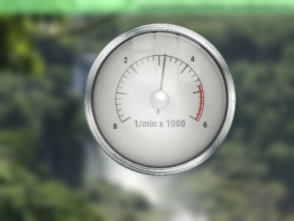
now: 3200
